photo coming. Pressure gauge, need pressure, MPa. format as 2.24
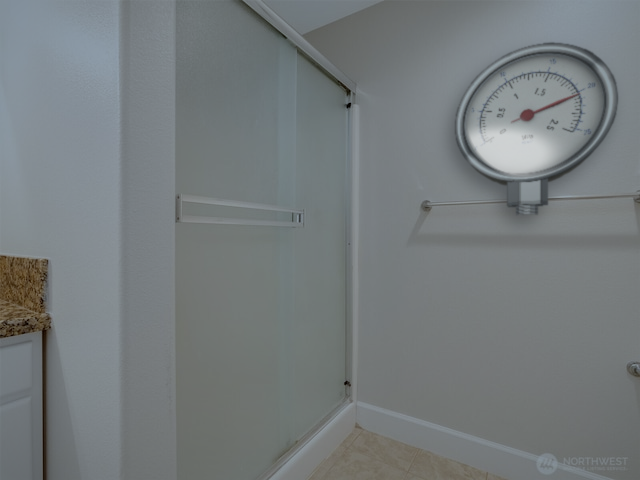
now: 2
